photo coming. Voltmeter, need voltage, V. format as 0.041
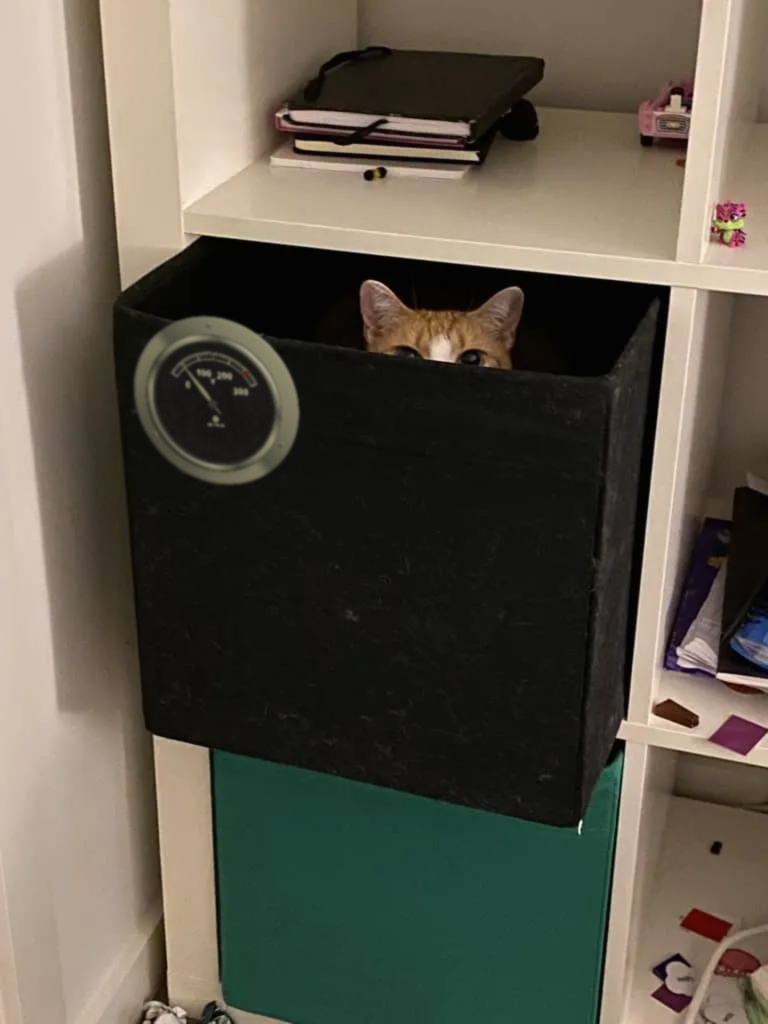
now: 50
